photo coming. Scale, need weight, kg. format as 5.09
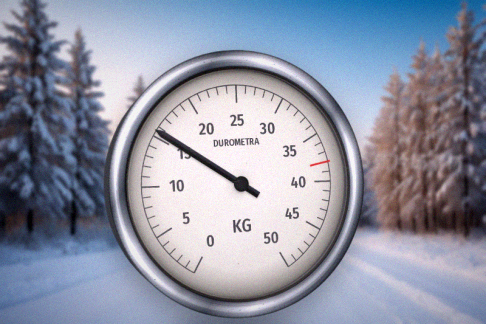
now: 15.5
